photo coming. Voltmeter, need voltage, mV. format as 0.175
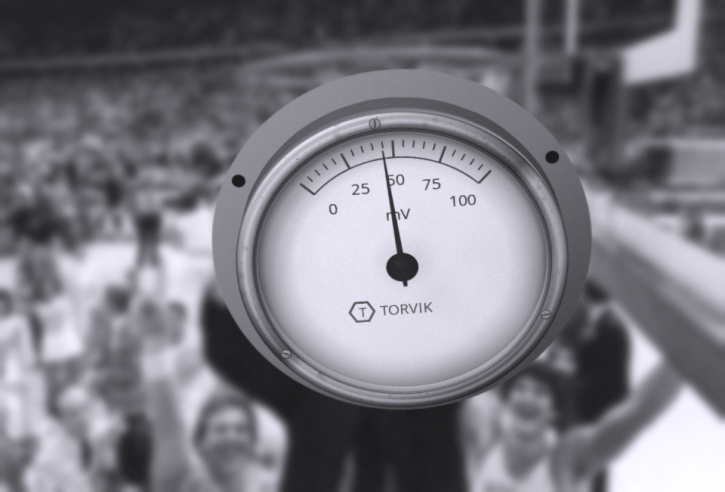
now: 45
